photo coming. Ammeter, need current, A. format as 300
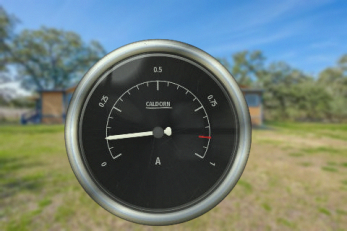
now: 0.1
